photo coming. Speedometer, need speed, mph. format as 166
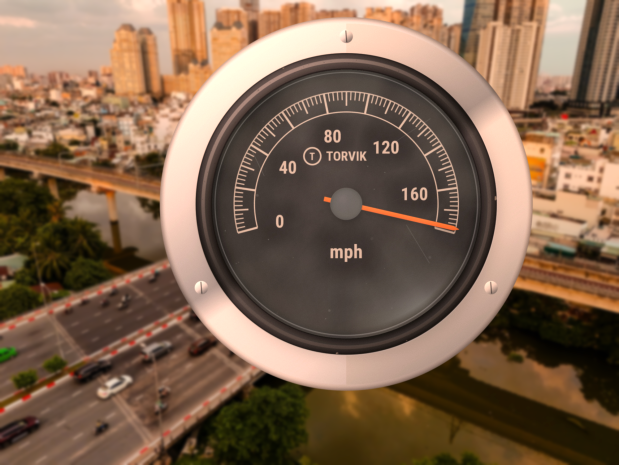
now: 178
